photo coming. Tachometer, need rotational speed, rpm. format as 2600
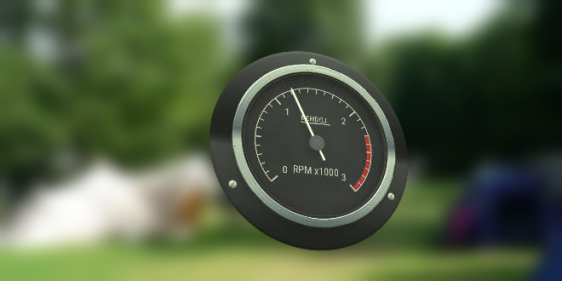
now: 1200
